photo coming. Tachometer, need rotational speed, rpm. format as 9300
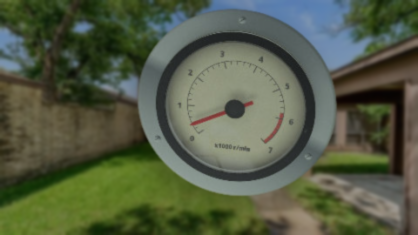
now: 400
